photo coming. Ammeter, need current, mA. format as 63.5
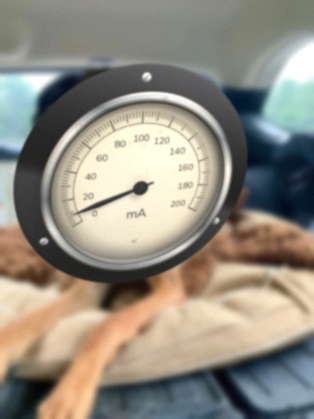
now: 10
